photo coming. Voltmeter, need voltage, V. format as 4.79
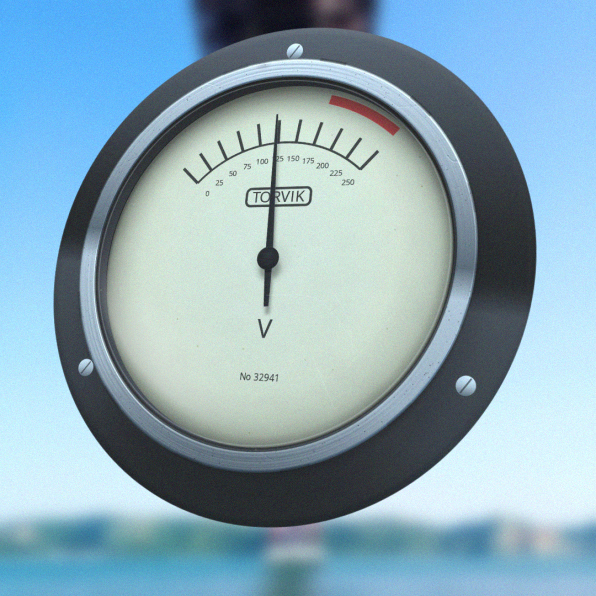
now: 125
